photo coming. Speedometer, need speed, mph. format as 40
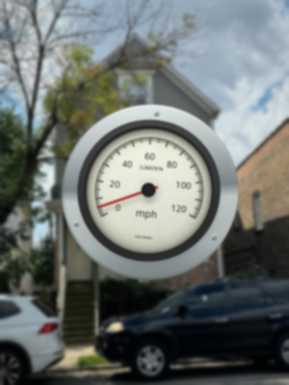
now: 5
